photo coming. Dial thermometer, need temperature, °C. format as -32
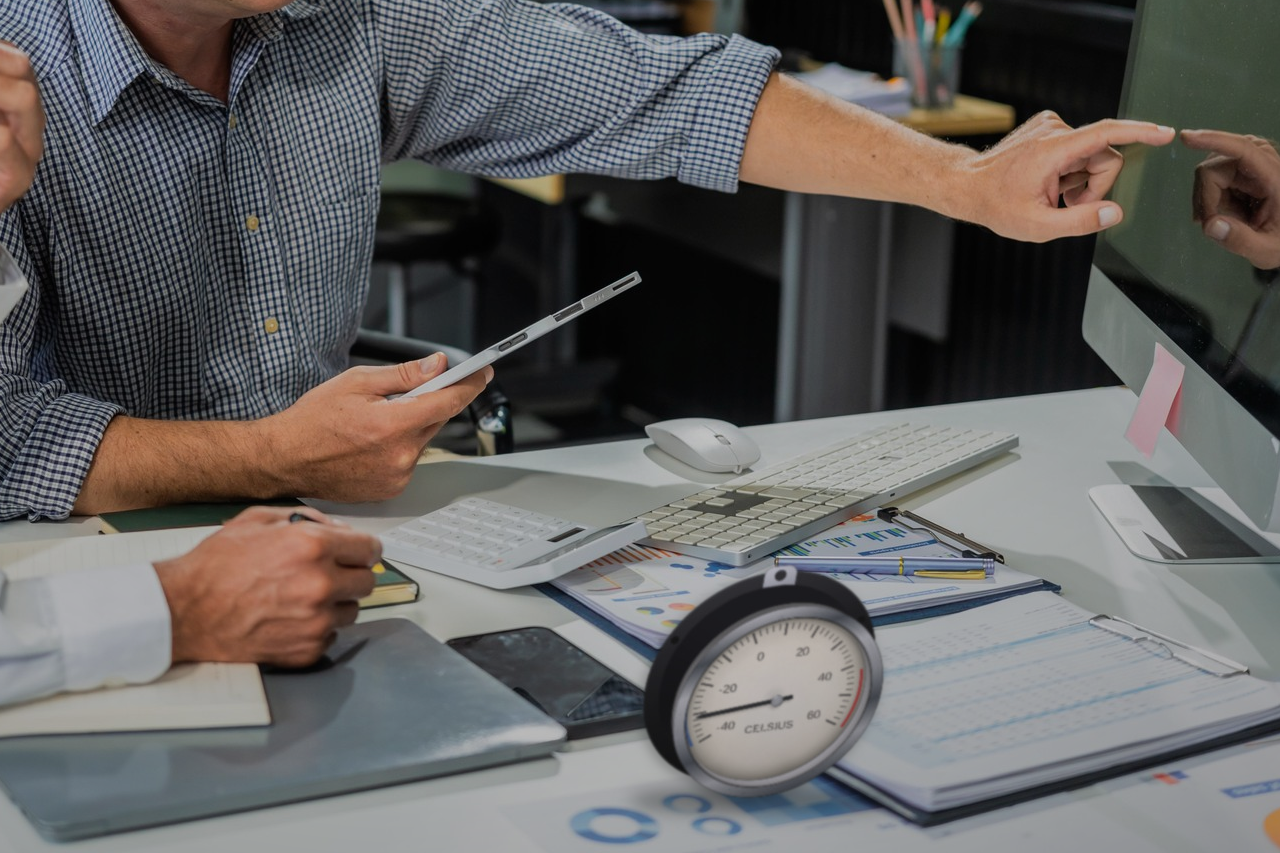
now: -30
